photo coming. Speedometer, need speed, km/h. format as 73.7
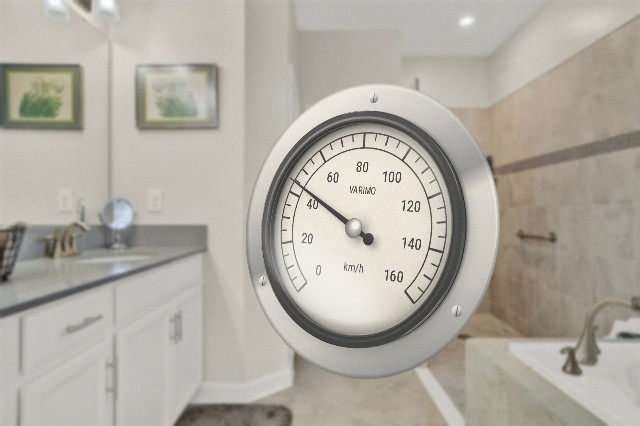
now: 45
